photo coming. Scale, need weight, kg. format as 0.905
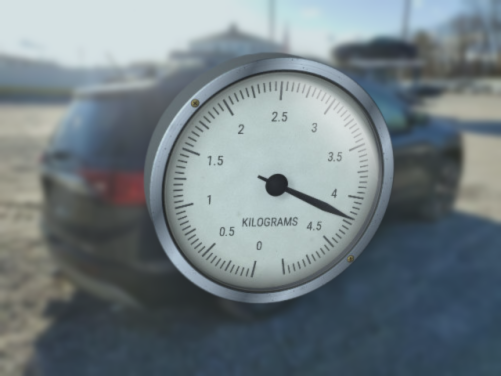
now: 4.2
